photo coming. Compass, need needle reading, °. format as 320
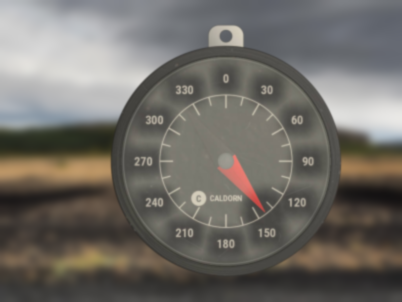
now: 142.5
